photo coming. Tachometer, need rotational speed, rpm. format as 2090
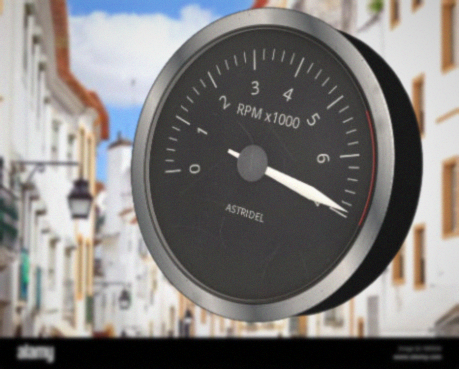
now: 6900
